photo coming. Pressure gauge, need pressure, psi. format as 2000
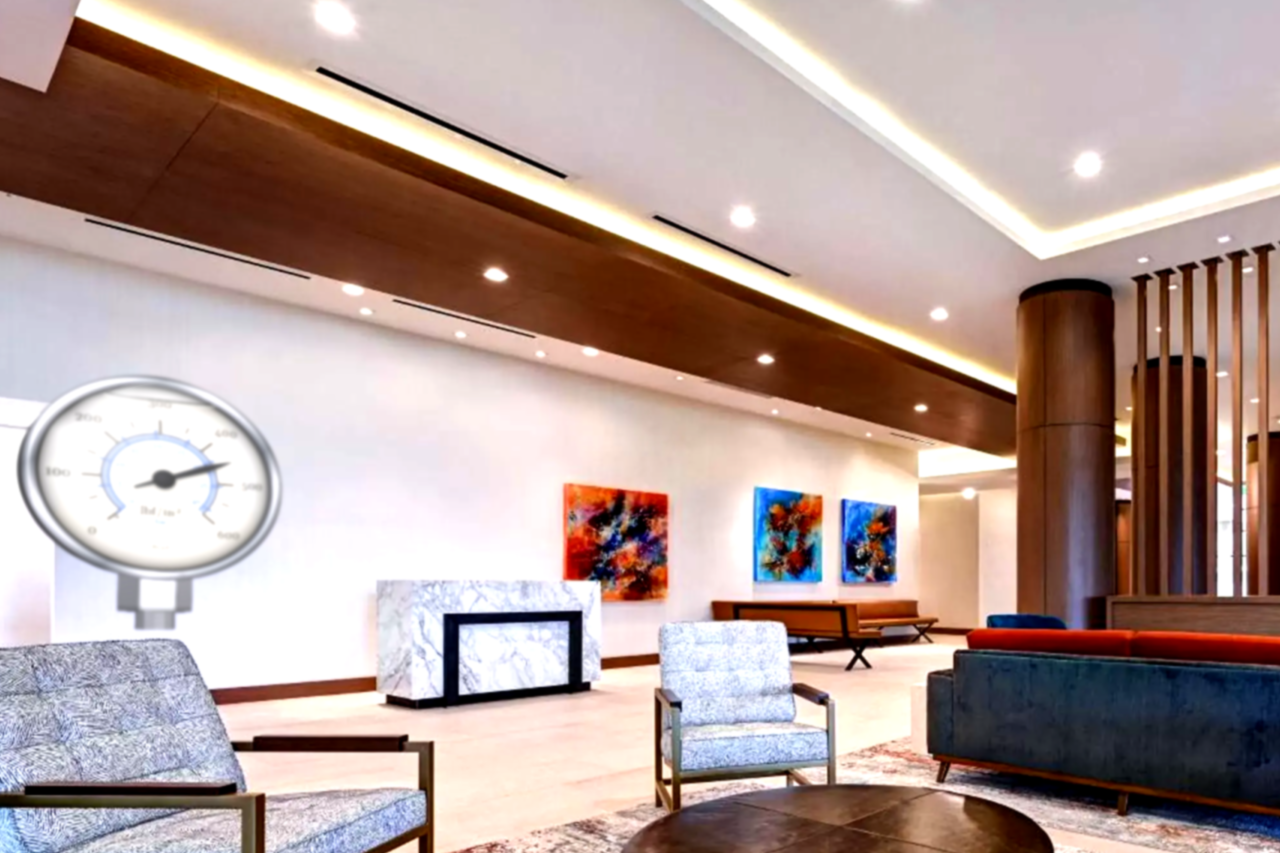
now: 450
